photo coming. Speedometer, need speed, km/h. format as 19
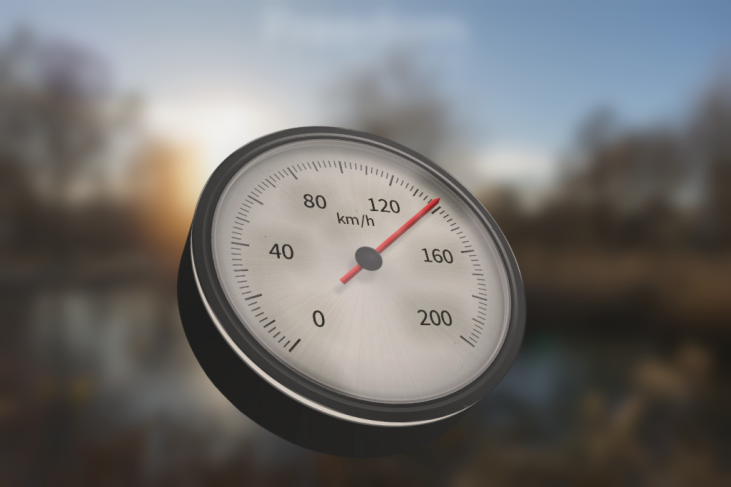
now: 138
